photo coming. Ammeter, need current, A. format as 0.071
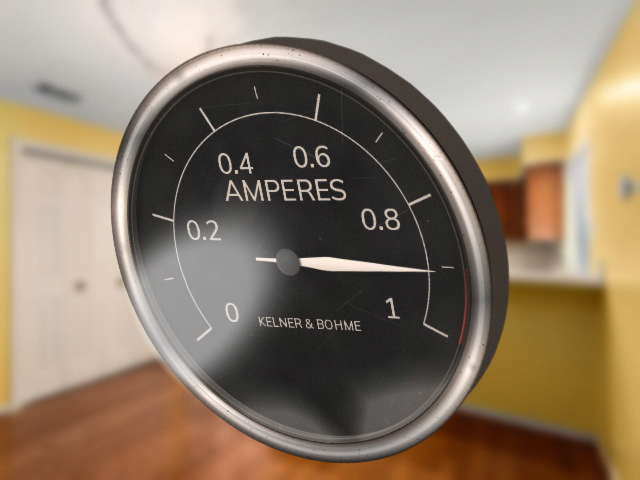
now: 0.9
